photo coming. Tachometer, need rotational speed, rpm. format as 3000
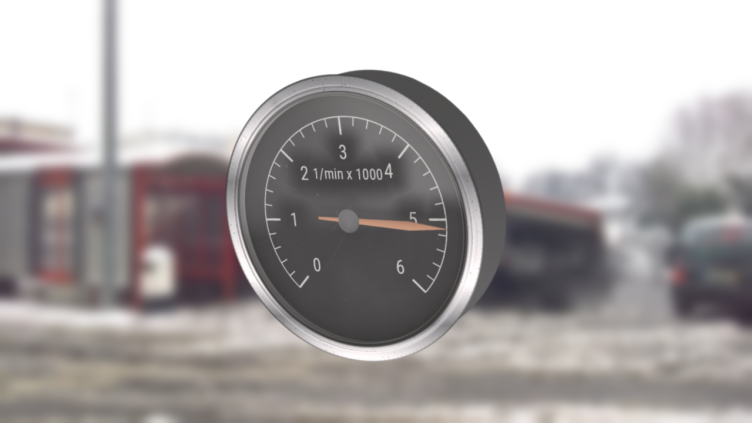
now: 5100
